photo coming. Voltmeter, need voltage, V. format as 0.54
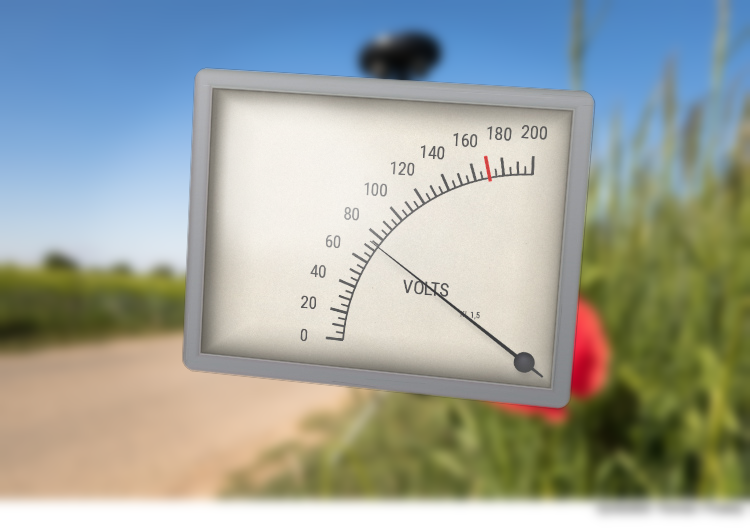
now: 75
